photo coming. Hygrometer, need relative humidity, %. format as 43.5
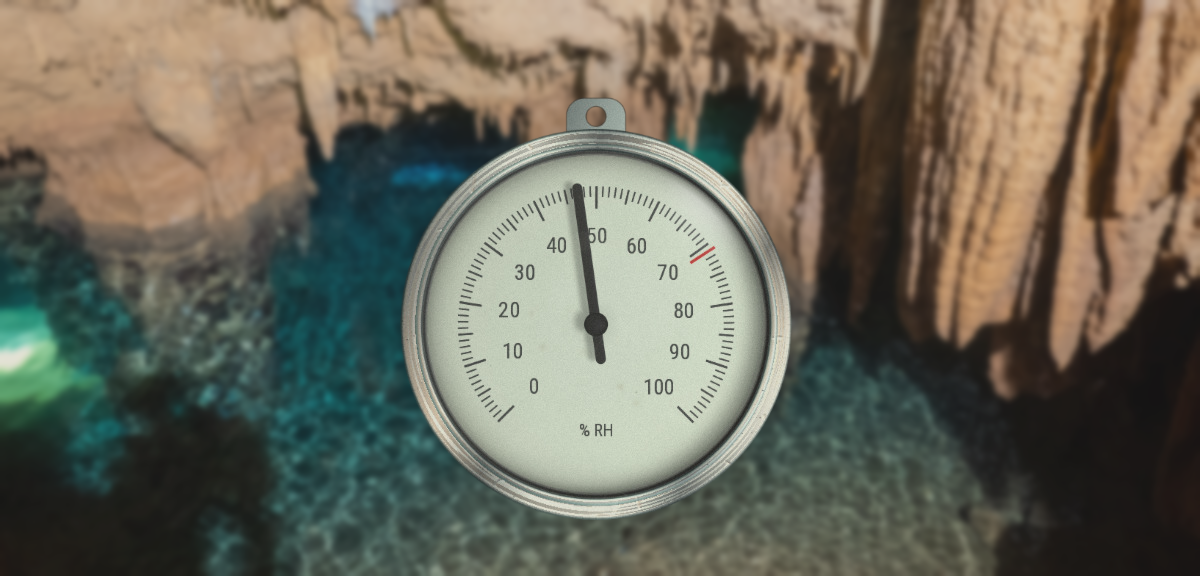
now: 47
